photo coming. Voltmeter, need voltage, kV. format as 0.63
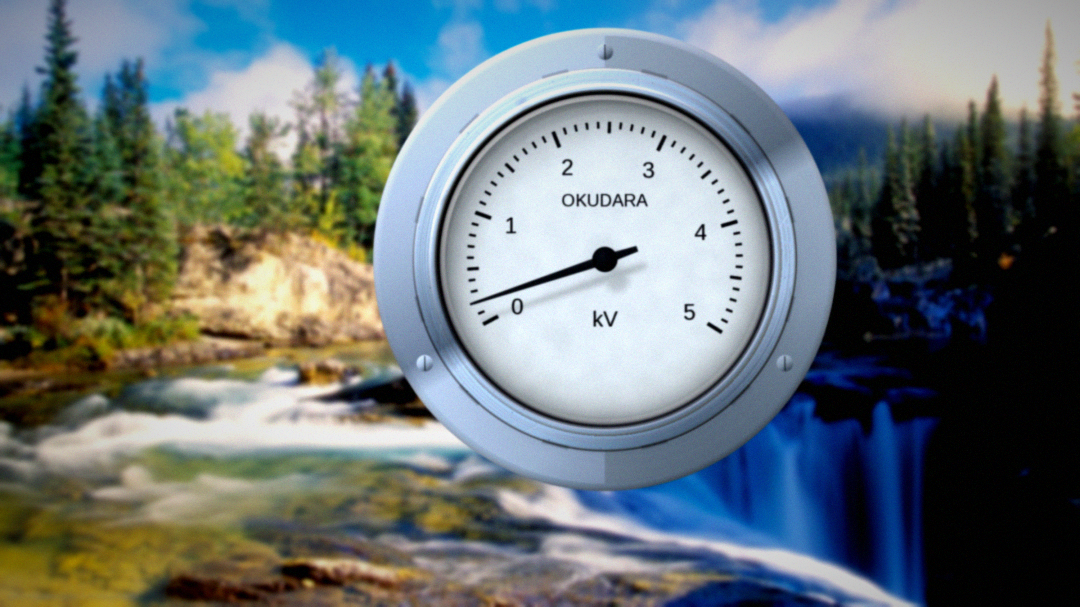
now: 0.2
